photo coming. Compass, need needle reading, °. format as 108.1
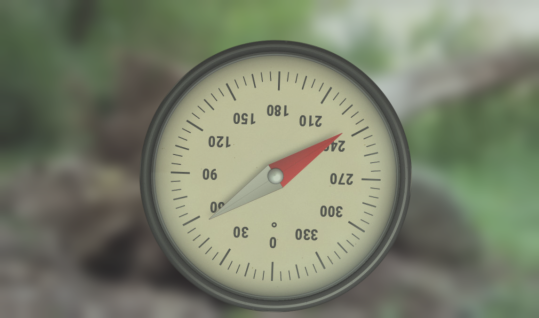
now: 235
